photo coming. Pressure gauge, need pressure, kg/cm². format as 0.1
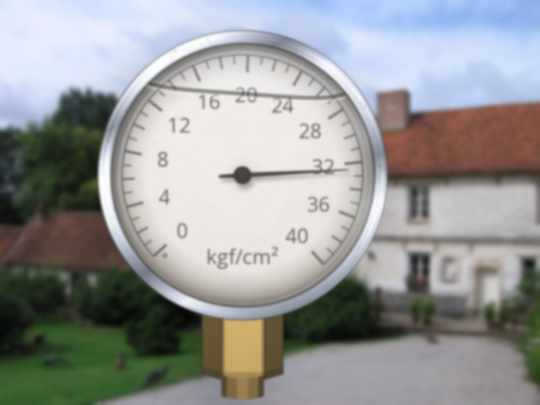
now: 32.5
